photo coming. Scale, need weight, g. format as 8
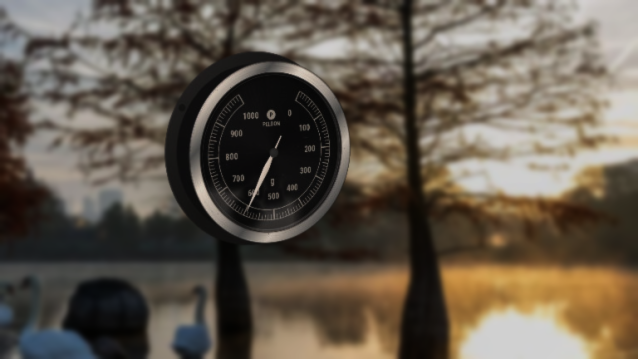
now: 600
